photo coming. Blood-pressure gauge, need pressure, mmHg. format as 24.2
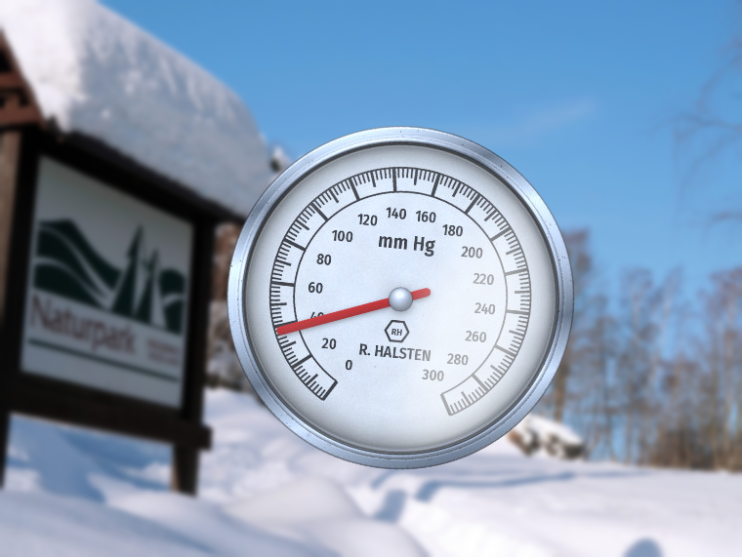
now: 38
